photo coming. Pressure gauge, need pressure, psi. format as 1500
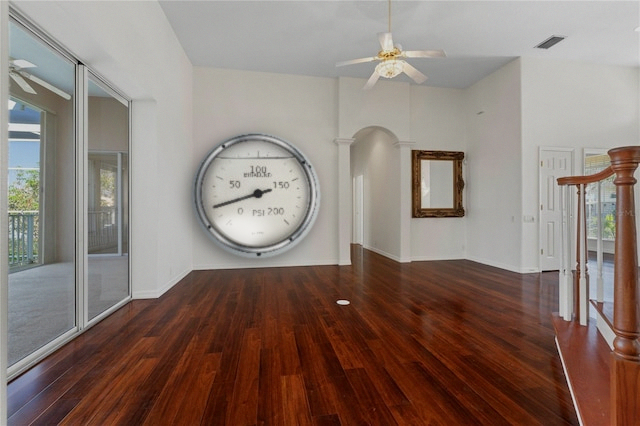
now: 20
